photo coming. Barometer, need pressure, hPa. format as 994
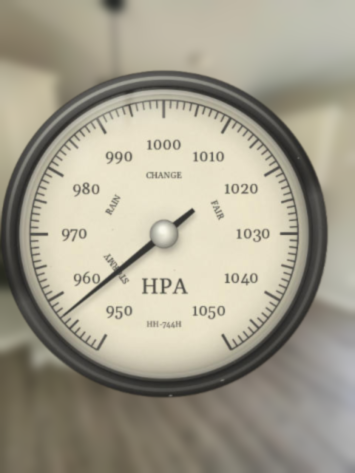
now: 957
